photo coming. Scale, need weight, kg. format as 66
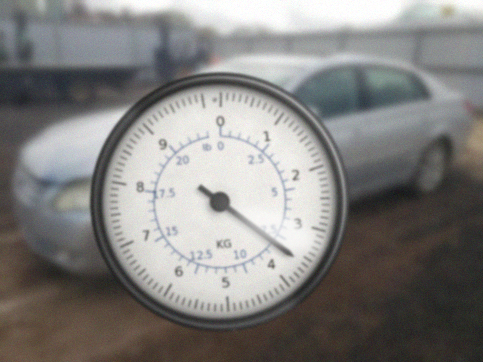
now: 3.6
